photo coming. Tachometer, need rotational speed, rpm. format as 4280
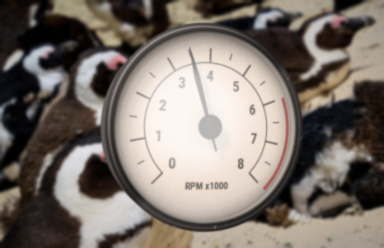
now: 3500
